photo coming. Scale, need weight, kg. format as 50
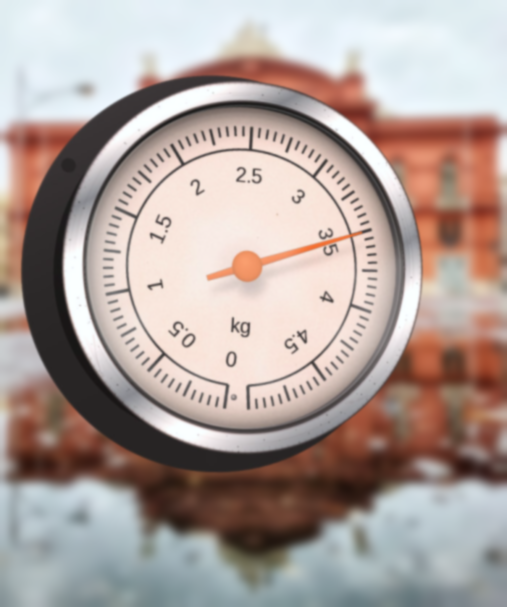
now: 3.5
